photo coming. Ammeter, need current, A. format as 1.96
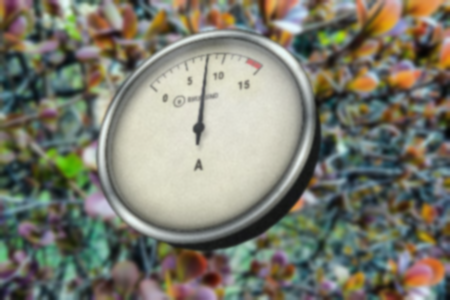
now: 8
